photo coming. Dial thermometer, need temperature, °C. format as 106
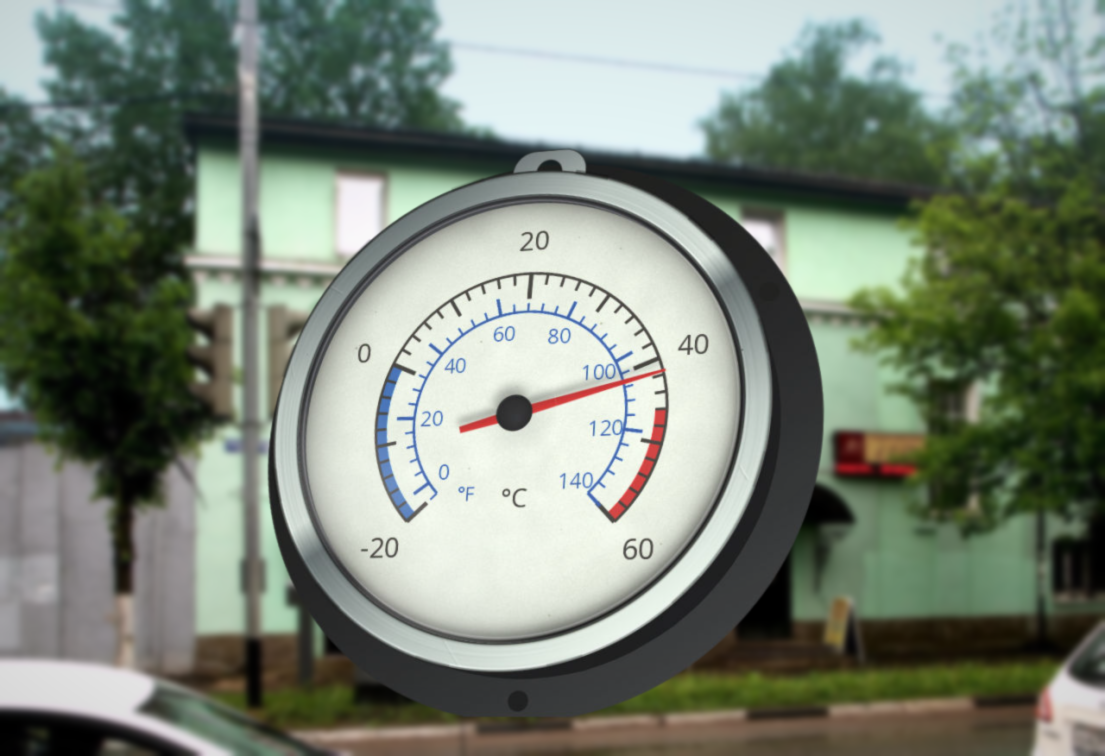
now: 42
